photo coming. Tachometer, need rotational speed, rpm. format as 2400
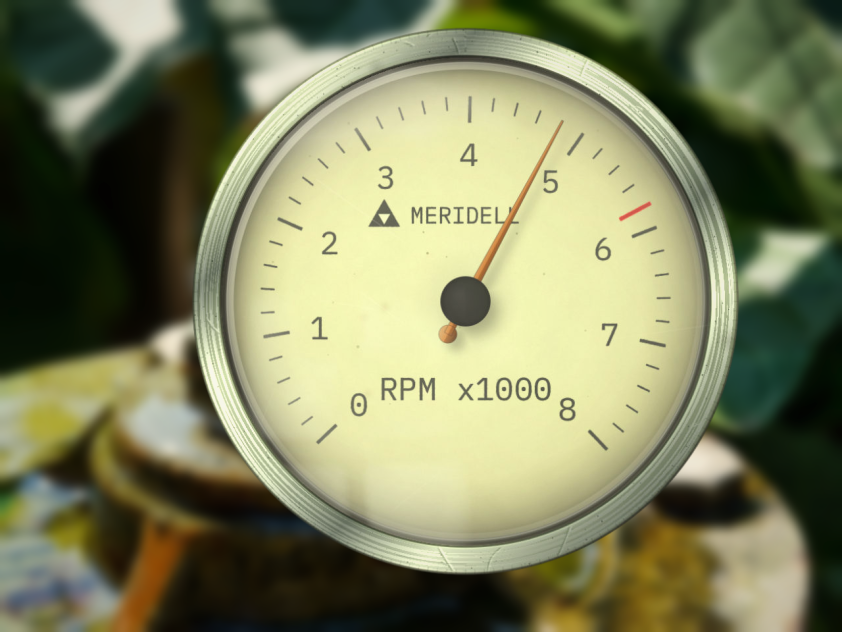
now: 4800
